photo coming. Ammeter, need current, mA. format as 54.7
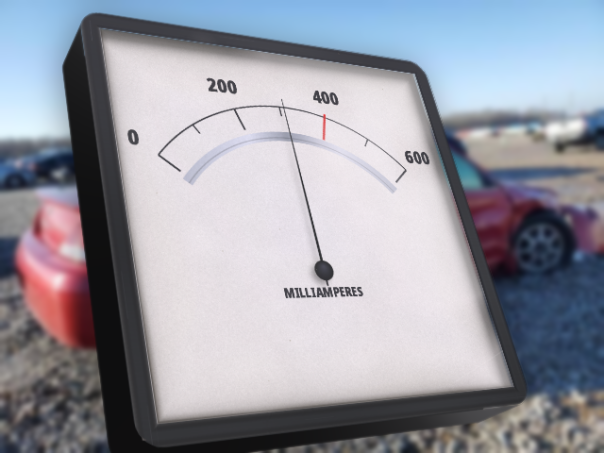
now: 300
